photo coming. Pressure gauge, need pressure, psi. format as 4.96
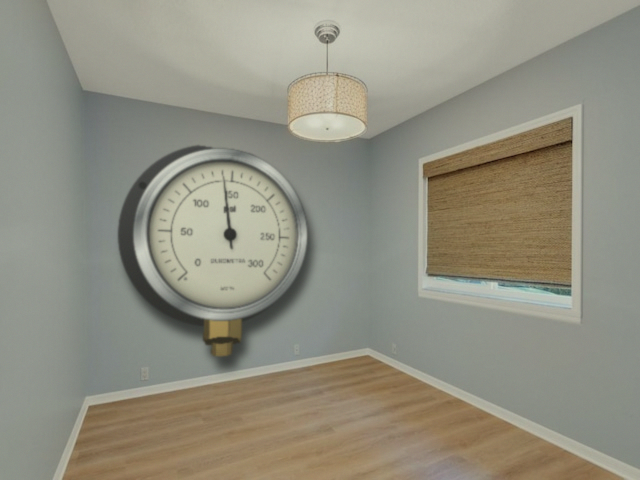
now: 140
